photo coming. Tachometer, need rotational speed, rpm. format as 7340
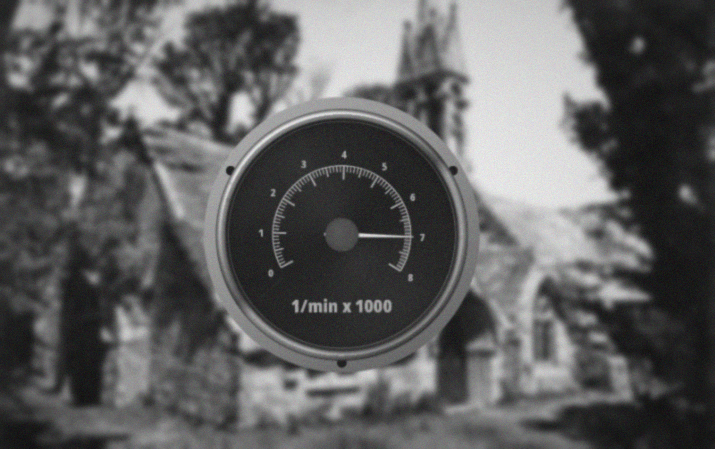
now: 7000
